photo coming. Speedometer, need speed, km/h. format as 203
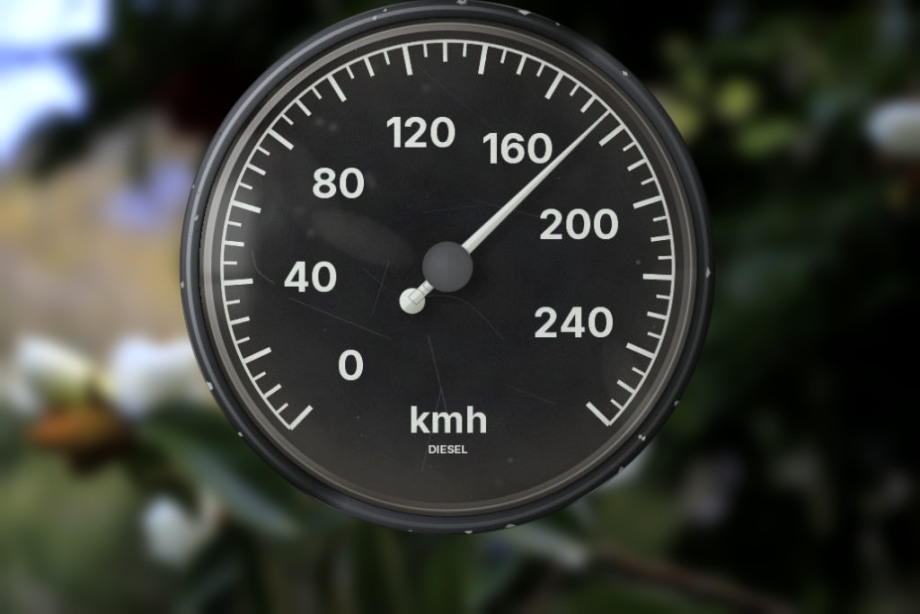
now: 175
